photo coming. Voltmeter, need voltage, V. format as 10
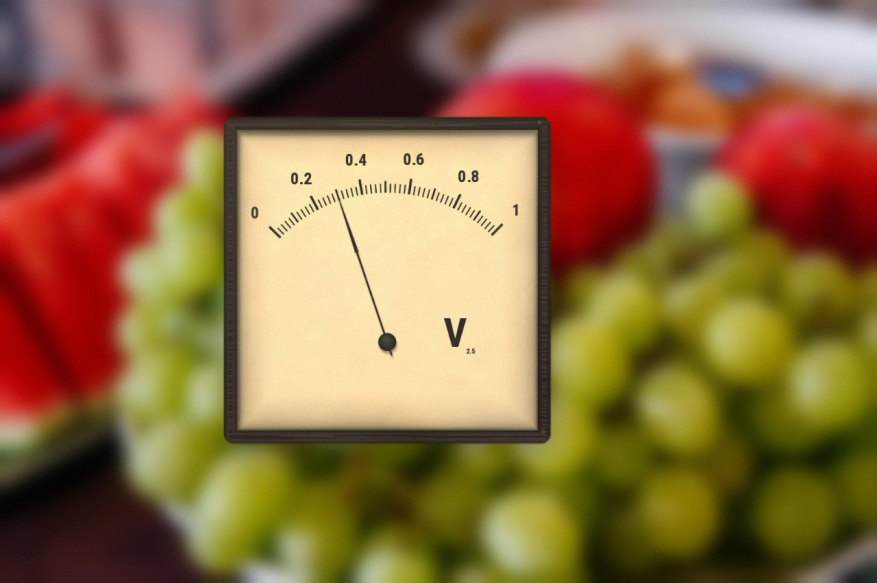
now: 0.3
